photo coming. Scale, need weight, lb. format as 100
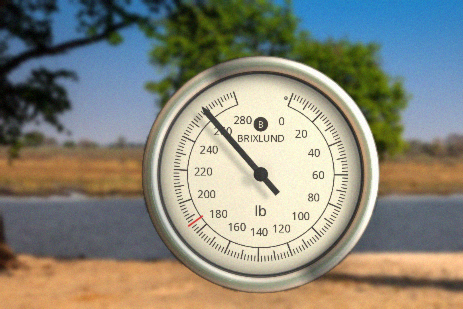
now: 260
